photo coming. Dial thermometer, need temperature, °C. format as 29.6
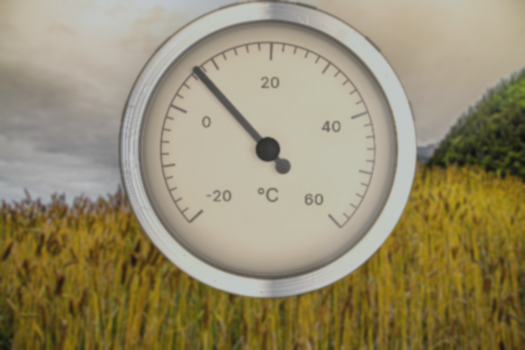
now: 7
